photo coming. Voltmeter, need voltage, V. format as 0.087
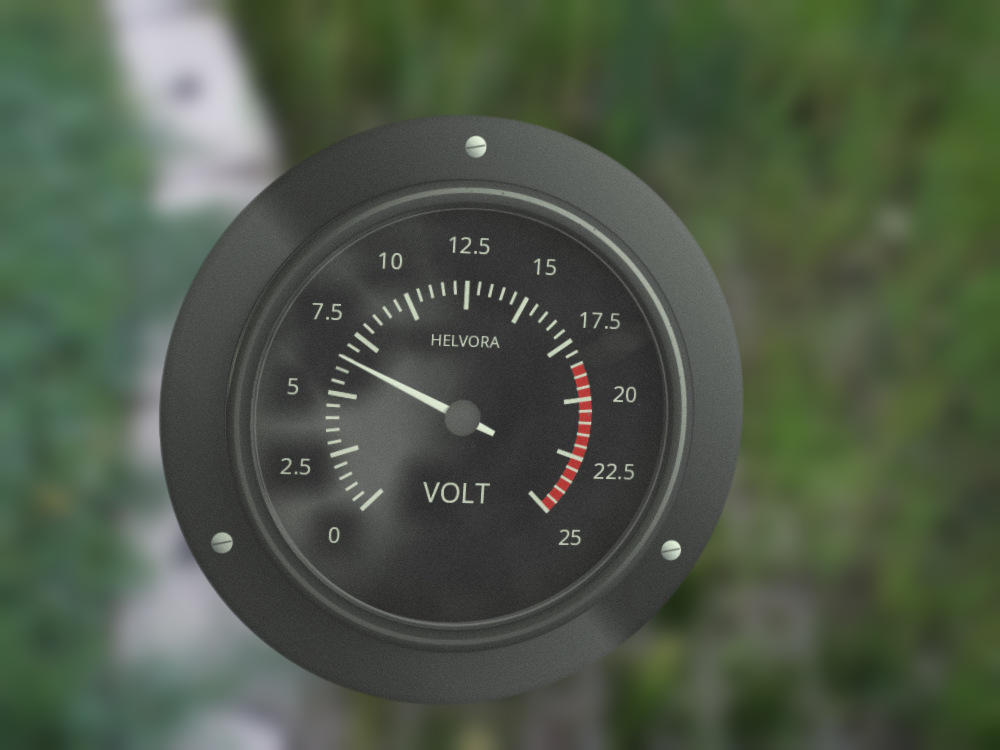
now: 6.5
